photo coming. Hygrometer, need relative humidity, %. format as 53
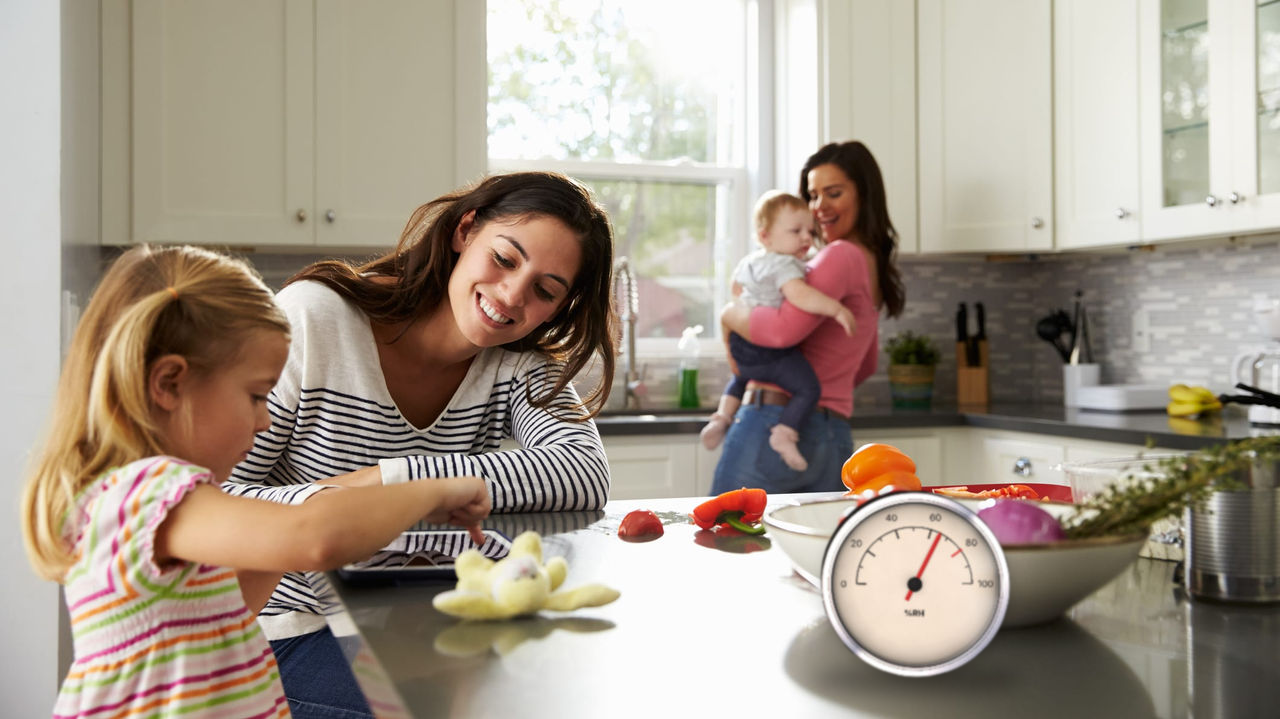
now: 65
